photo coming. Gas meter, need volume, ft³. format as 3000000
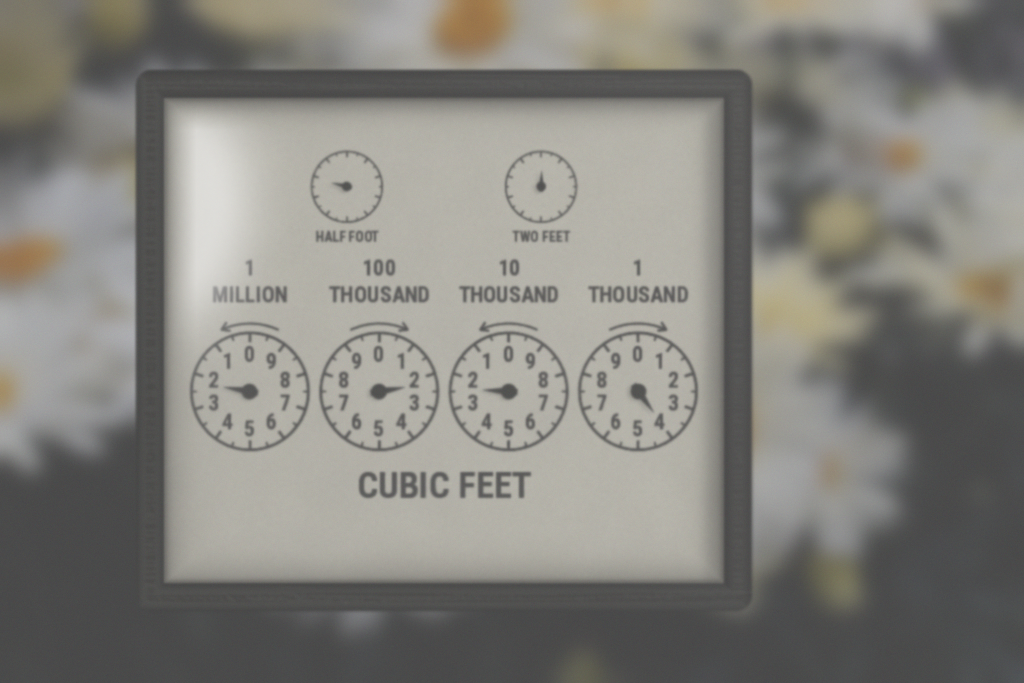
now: 222400
